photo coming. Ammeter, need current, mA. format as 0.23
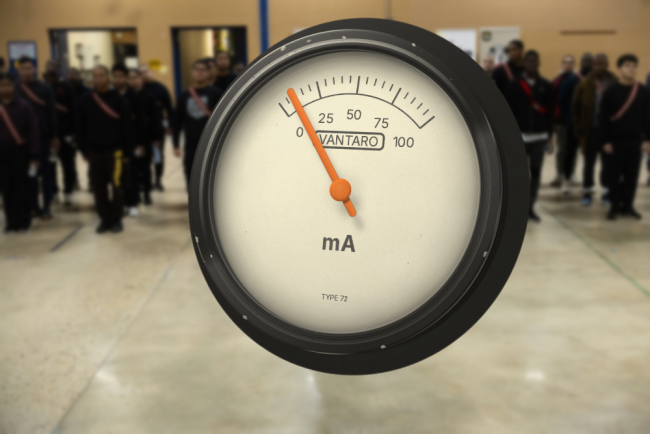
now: 10
